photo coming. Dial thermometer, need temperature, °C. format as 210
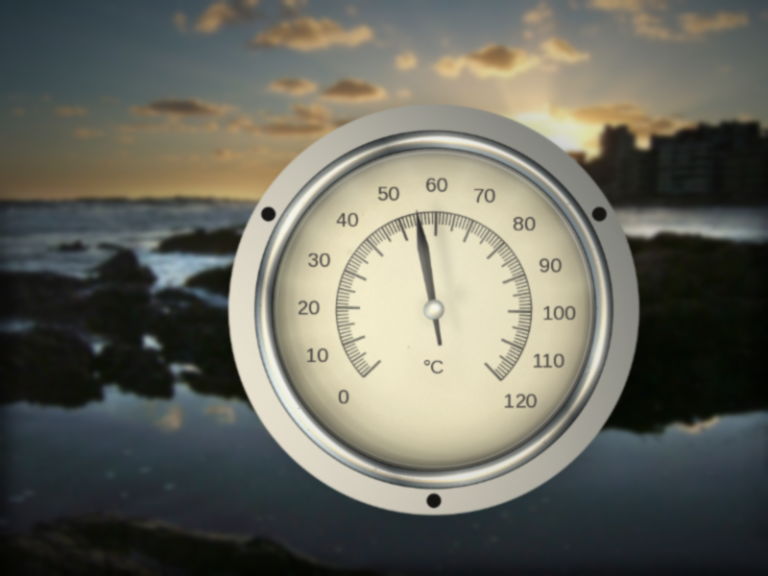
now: 55
